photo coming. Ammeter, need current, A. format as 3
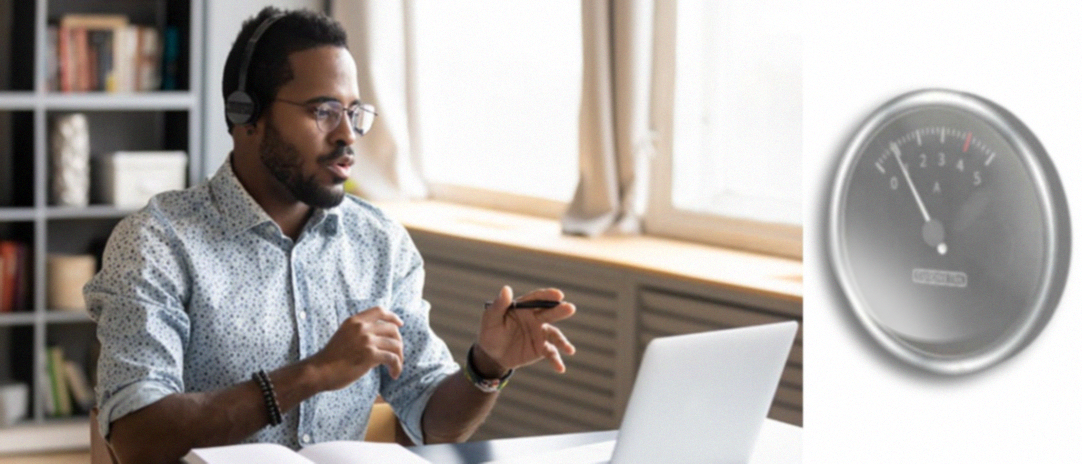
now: 1
